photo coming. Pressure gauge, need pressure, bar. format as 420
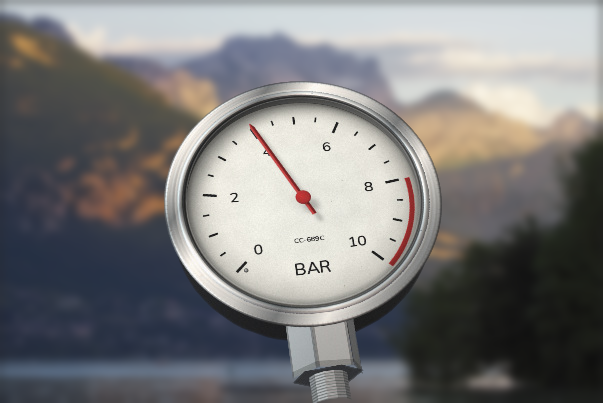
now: 4
